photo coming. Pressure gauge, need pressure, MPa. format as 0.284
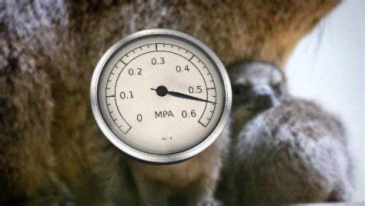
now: 0.54
